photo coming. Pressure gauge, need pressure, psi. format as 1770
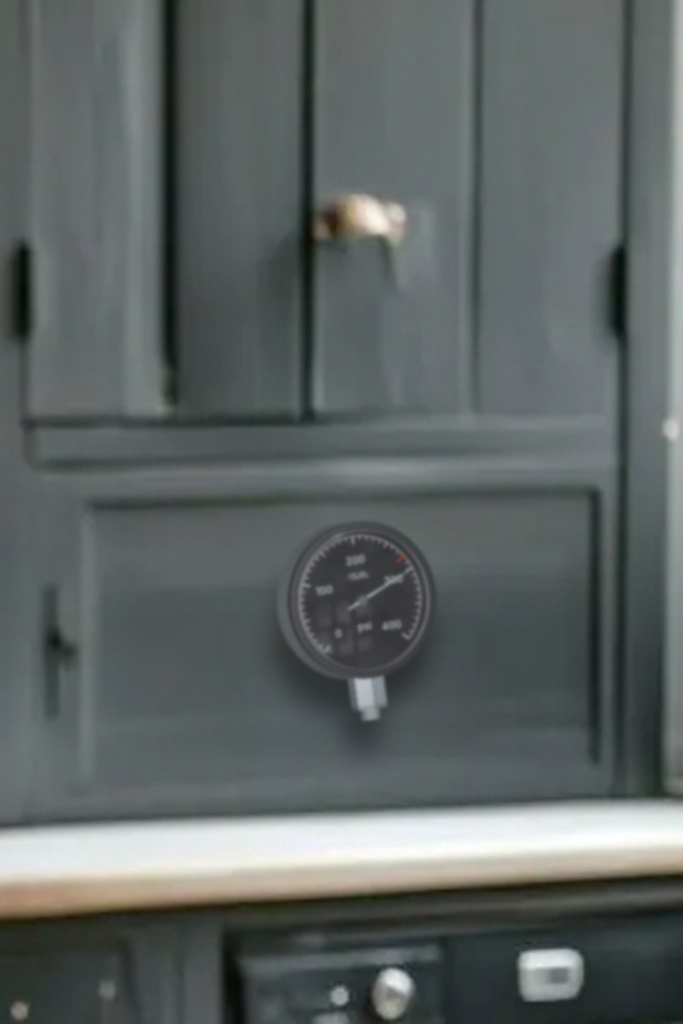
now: 300
